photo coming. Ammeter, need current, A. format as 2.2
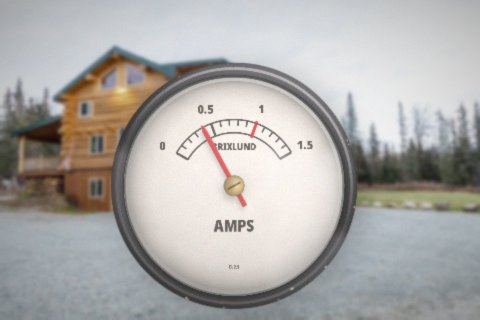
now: 0.4
